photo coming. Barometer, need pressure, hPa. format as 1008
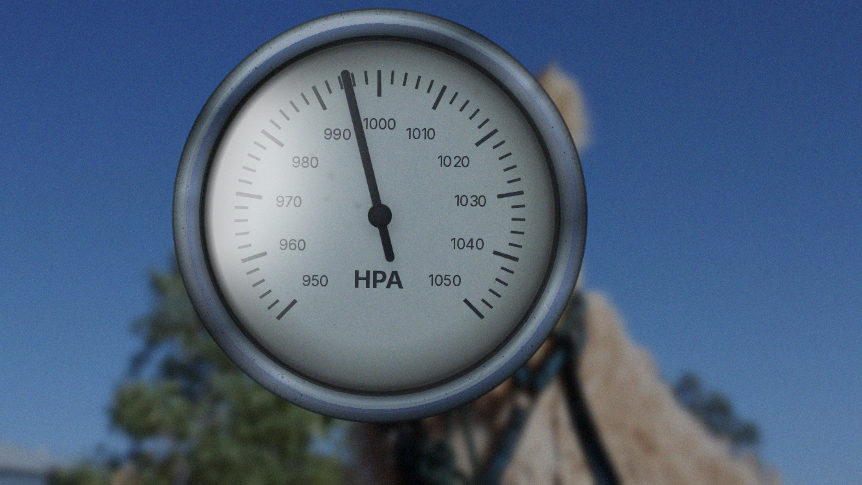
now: 995
